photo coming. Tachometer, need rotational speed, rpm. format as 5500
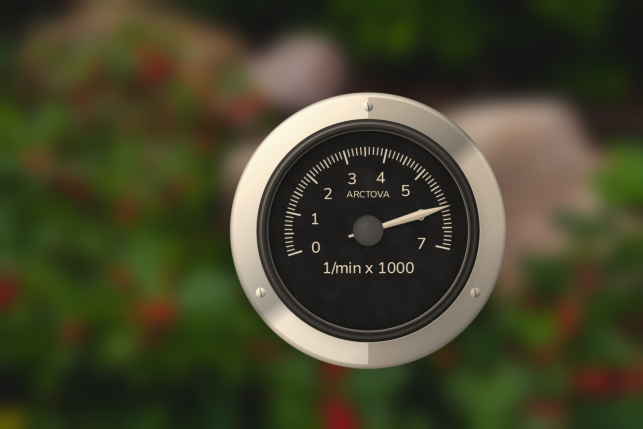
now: 6000
